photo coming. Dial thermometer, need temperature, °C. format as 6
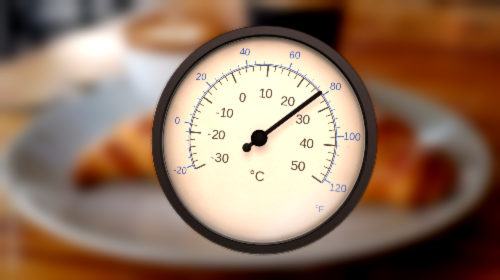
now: 26
